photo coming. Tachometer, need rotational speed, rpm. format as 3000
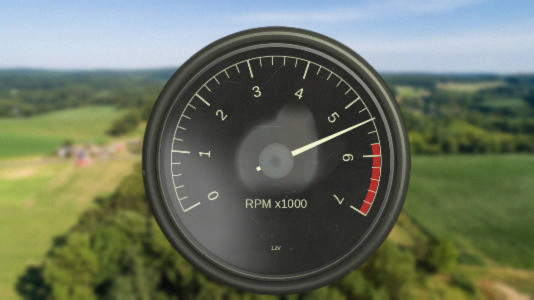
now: 5400
